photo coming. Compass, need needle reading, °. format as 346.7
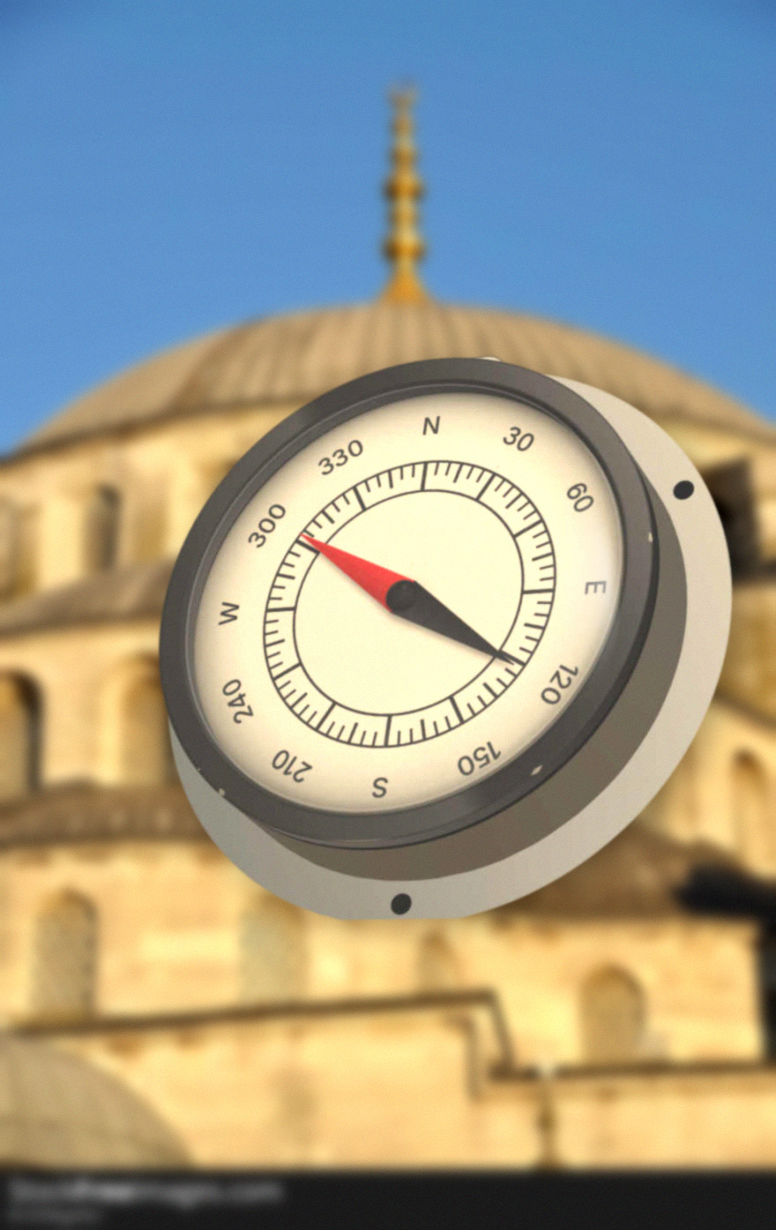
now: 302.5
